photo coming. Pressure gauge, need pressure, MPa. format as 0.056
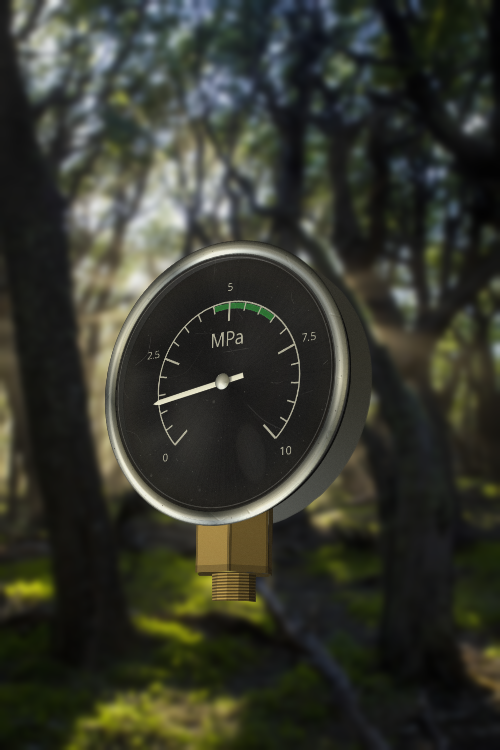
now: 1.25
